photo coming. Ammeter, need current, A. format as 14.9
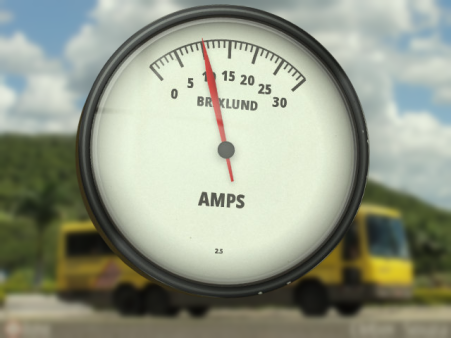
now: 10
